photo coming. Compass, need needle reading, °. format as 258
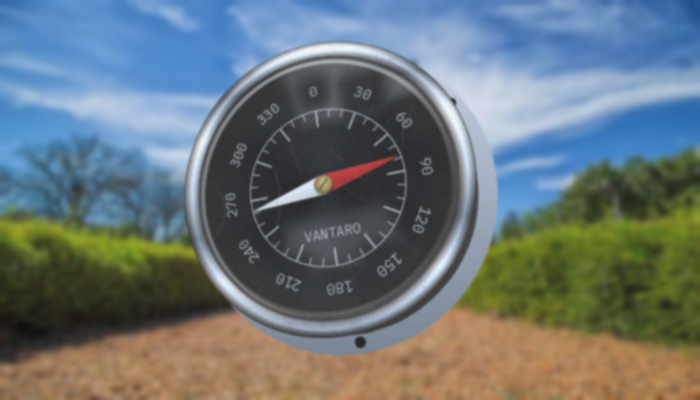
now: 80
